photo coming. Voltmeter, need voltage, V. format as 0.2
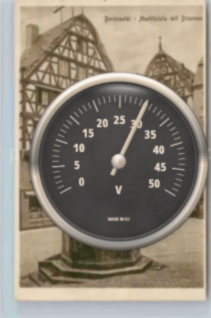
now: 30
